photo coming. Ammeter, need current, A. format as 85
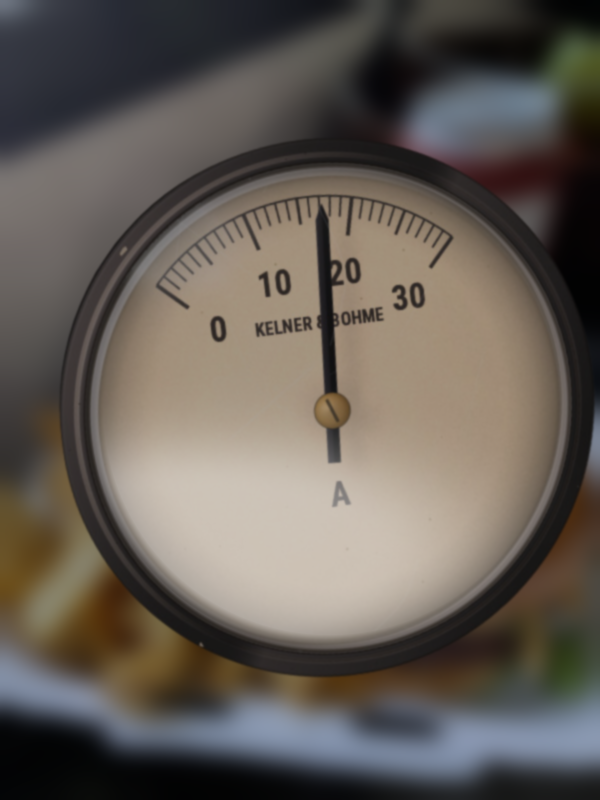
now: 17
